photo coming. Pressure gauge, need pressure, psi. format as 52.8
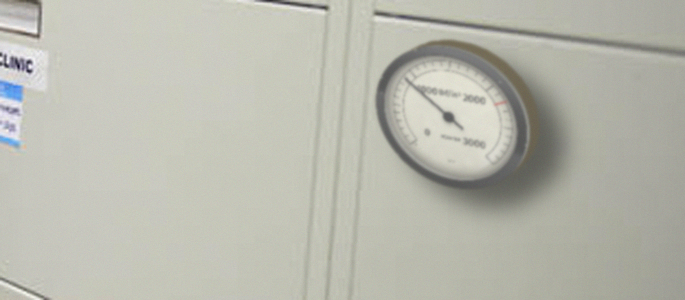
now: 900
